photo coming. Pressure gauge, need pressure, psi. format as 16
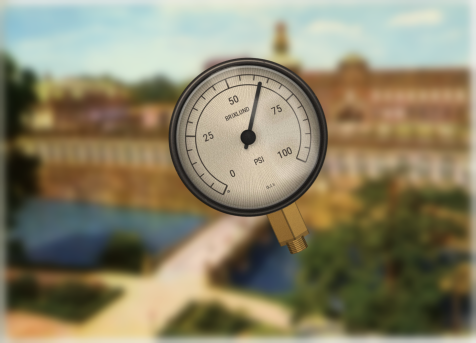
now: 62.5
